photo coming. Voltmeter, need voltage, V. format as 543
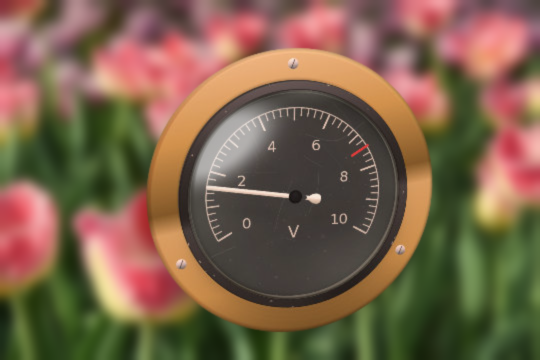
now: 1.6
